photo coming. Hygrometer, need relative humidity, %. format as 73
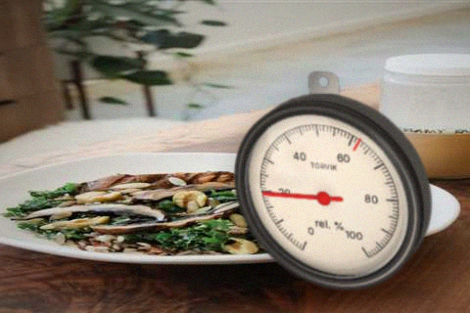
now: 20
